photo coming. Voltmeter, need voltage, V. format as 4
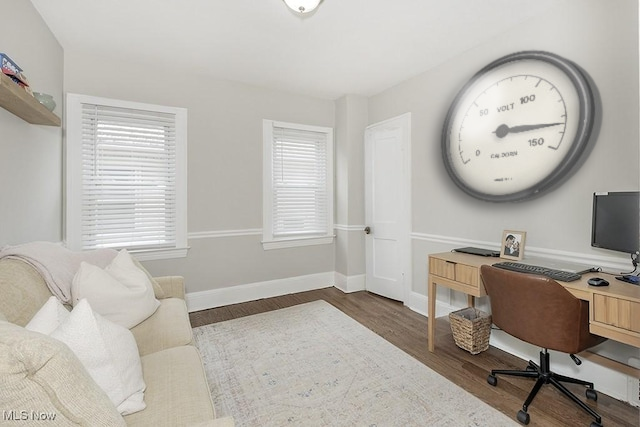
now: 135
